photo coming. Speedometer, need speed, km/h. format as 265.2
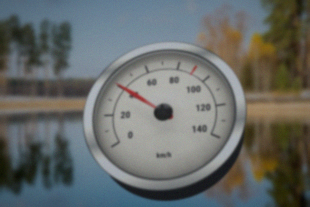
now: 40
